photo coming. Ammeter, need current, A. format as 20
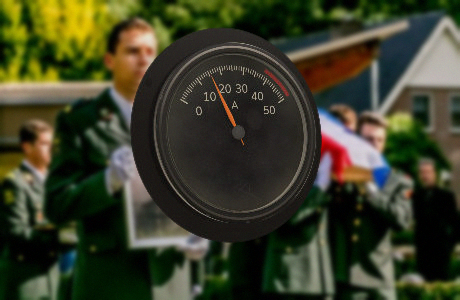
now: 15
